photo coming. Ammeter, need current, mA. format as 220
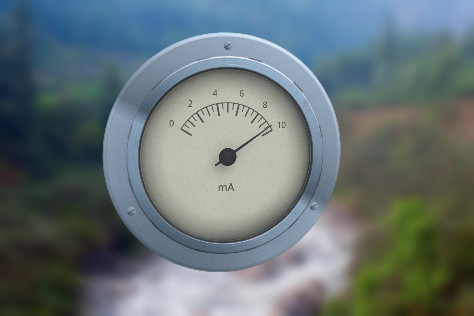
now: 9.5
